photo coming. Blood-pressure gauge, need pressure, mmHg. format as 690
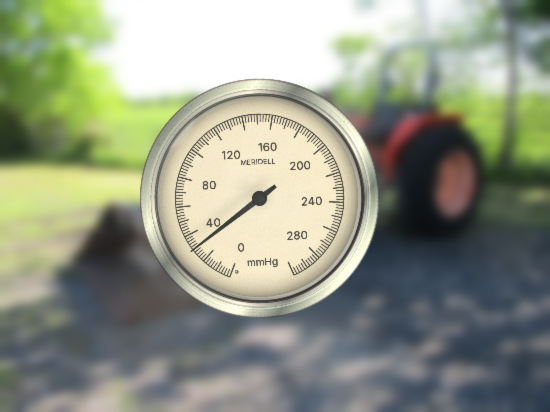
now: 30
